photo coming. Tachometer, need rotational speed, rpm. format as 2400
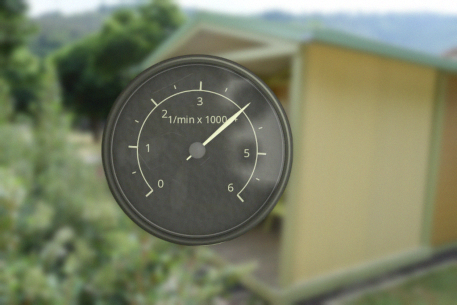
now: 4000
